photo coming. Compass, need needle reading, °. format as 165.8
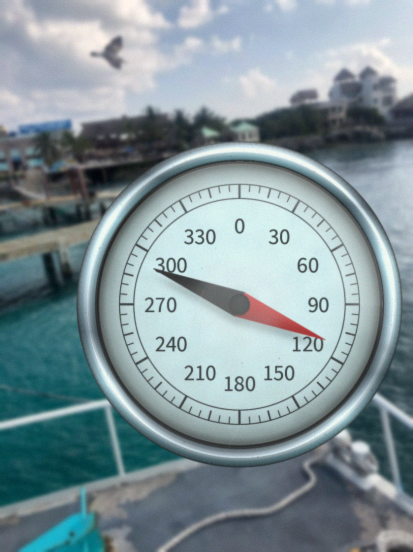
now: 112.5
